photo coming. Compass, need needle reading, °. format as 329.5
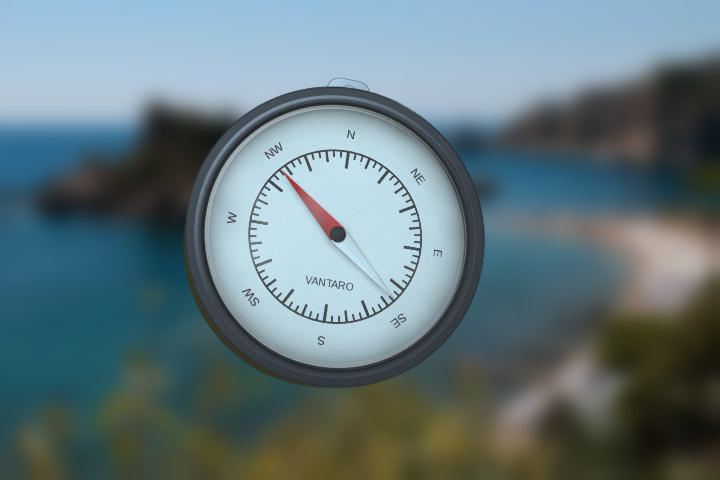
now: 310
